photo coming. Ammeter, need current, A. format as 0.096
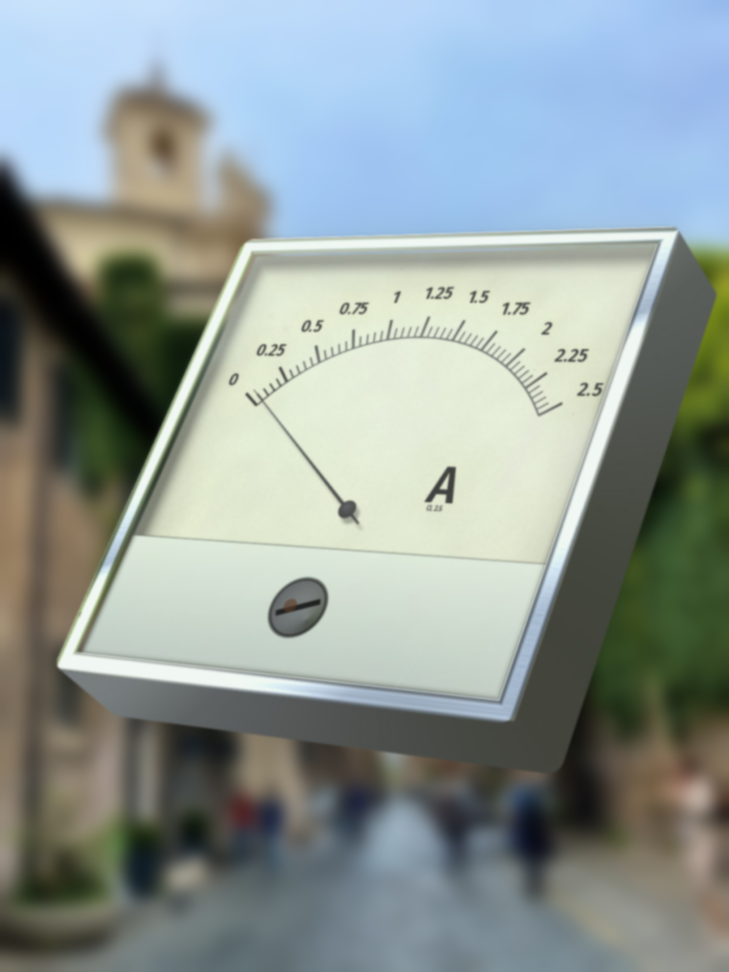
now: 0.05
